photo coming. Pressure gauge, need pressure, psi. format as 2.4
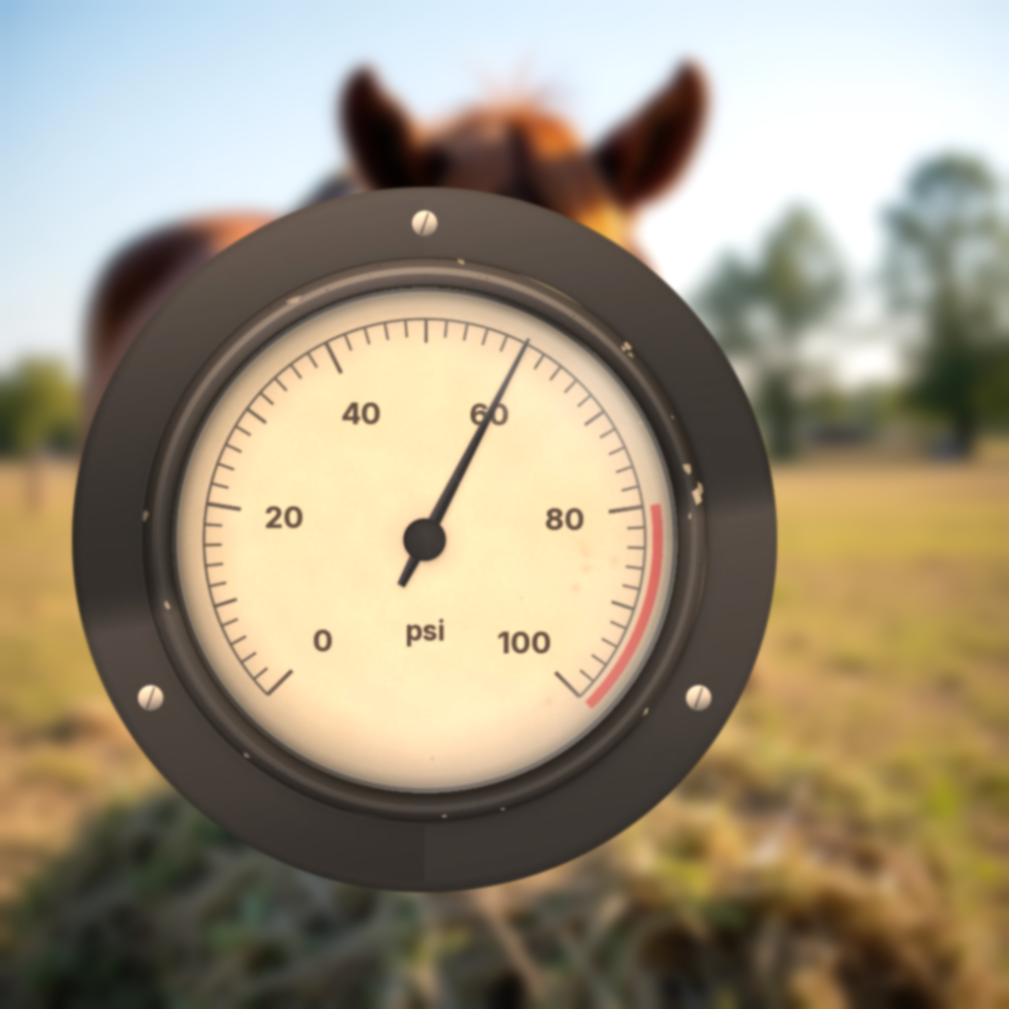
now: 60
